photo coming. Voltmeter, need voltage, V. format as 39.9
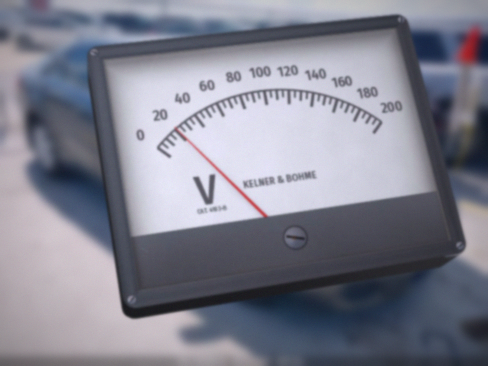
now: 20
